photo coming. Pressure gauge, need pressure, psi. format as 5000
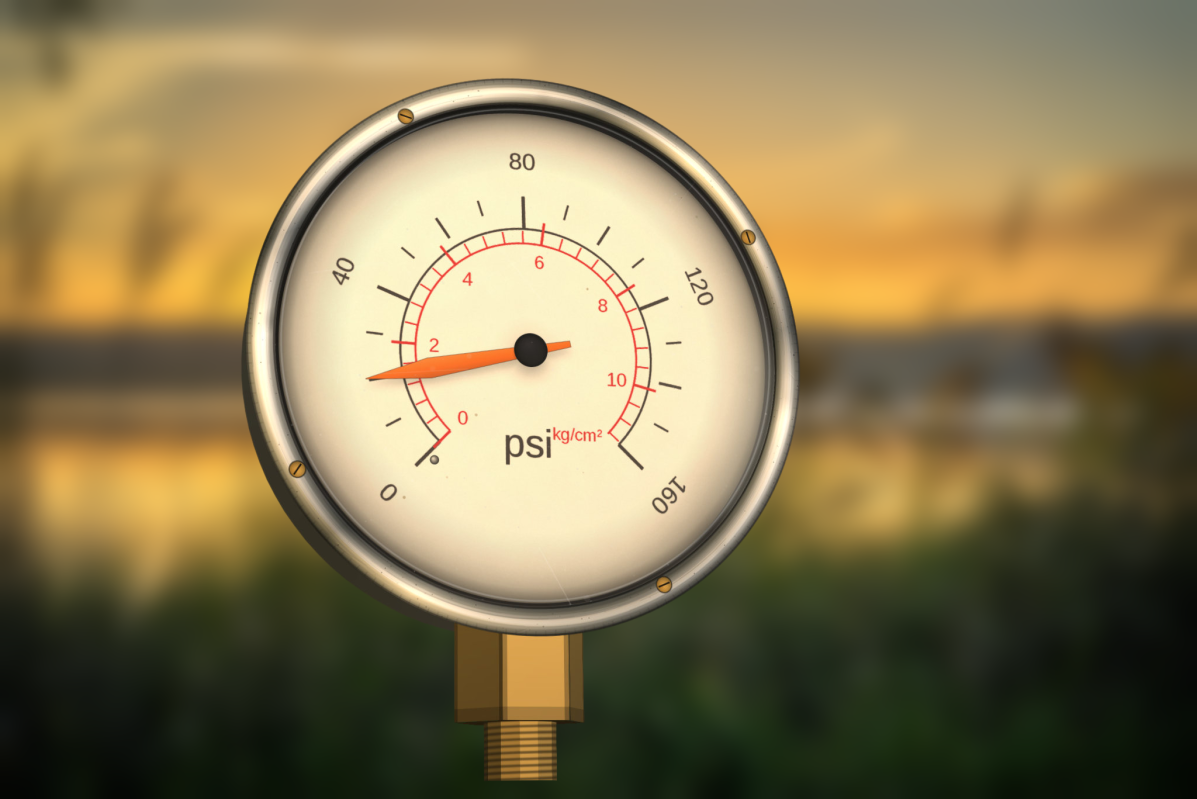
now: 20
